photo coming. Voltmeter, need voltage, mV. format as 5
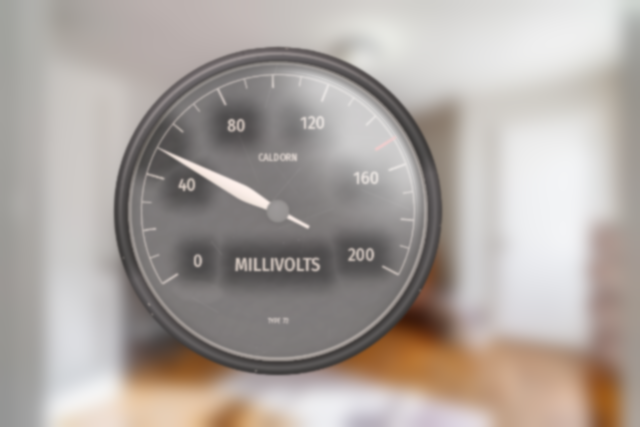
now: 50
